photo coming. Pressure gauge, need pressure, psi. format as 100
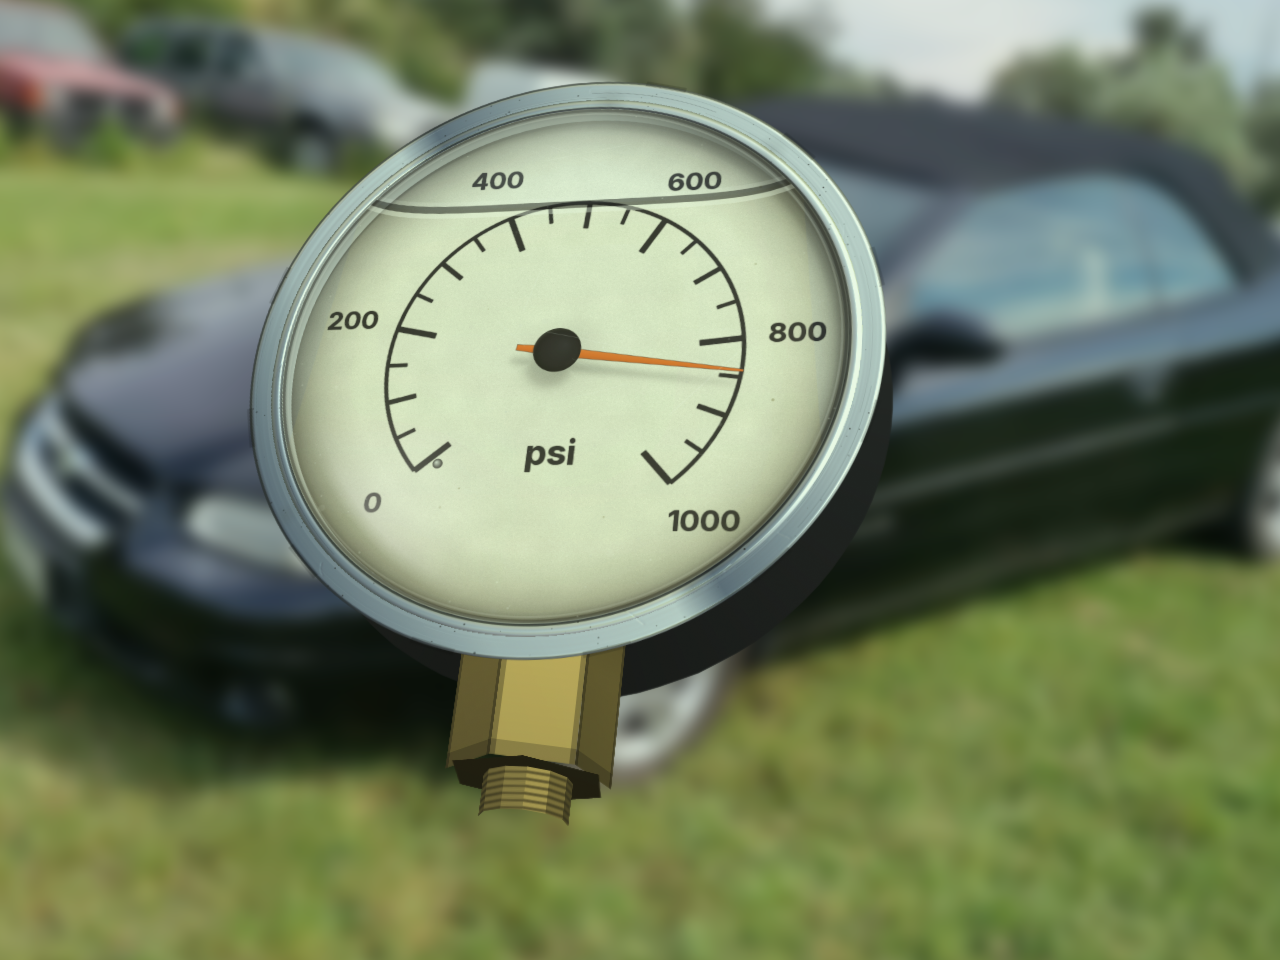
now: 850
